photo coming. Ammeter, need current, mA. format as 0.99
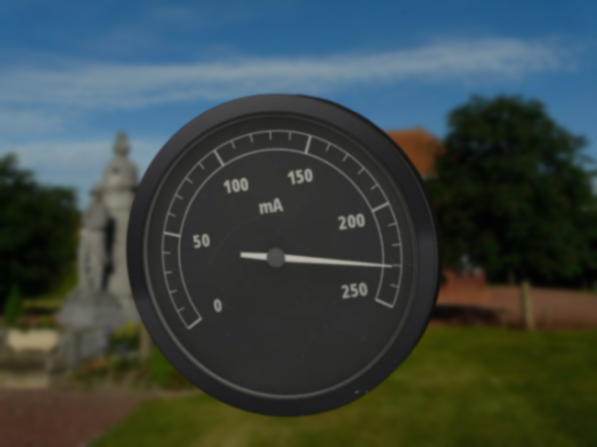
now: 230
